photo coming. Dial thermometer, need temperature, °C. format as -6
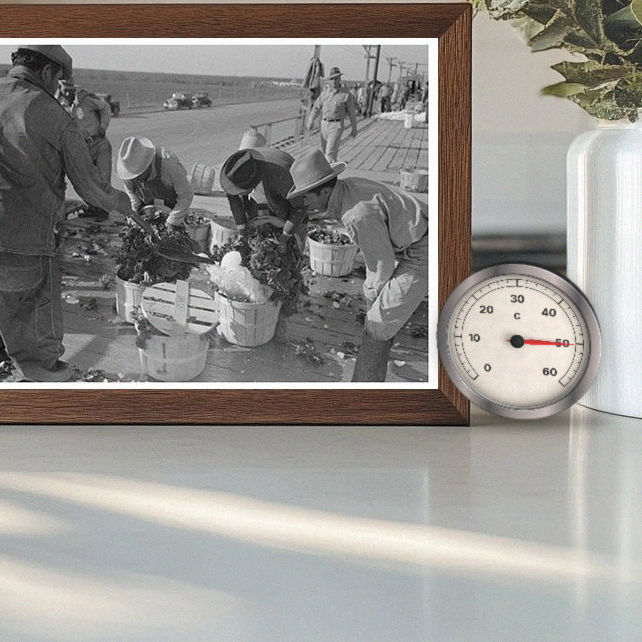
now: 50
